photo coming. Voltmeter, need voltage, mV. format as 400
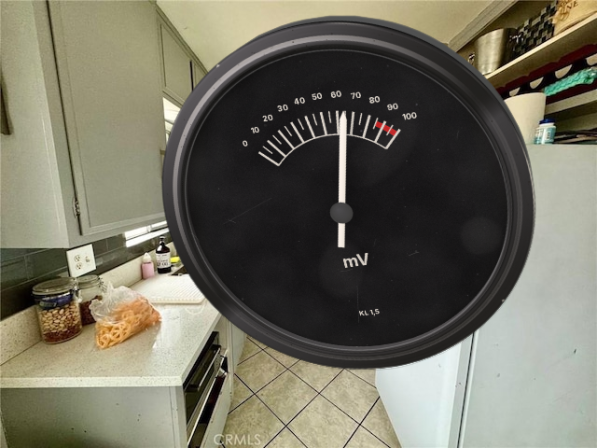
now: 65
